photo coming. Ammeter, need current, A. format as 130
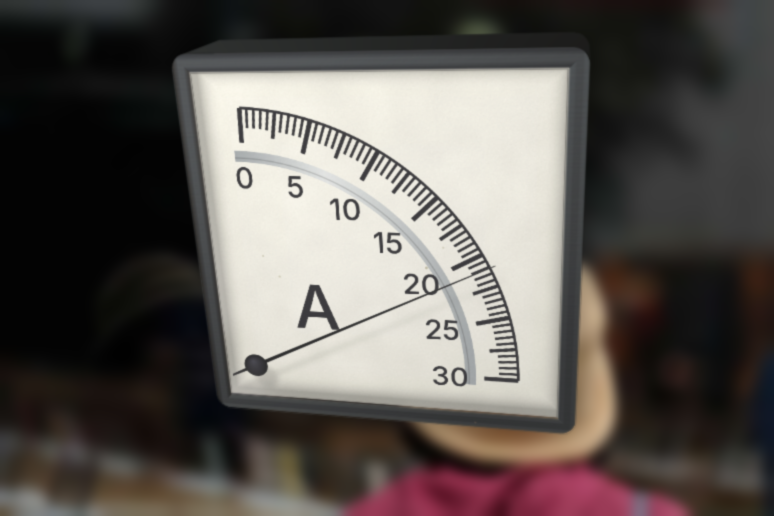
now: 21
